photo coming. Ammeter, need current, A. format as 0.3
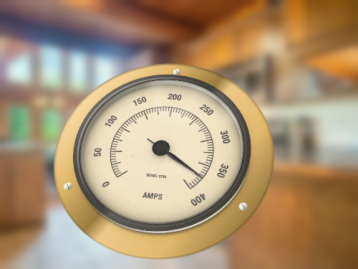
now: 375
